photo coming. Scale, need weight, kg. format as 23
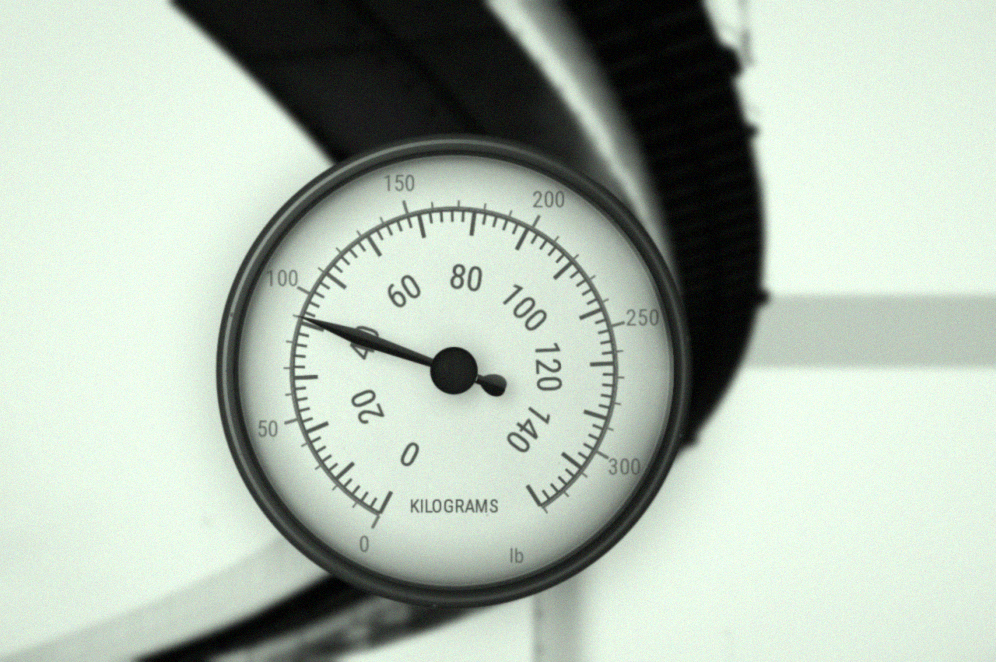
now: 41
